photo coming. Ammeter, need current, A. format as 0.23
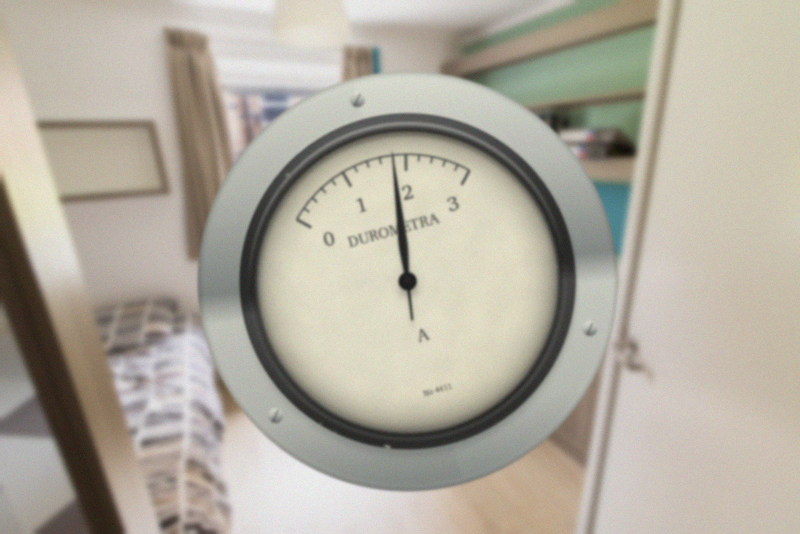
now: 1.8
